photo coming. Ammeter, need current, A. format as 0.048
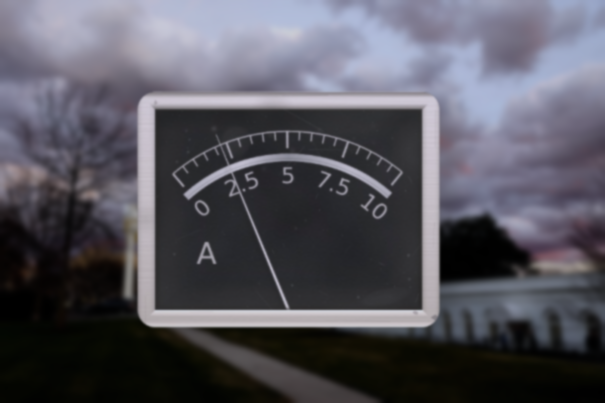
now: 2.25
